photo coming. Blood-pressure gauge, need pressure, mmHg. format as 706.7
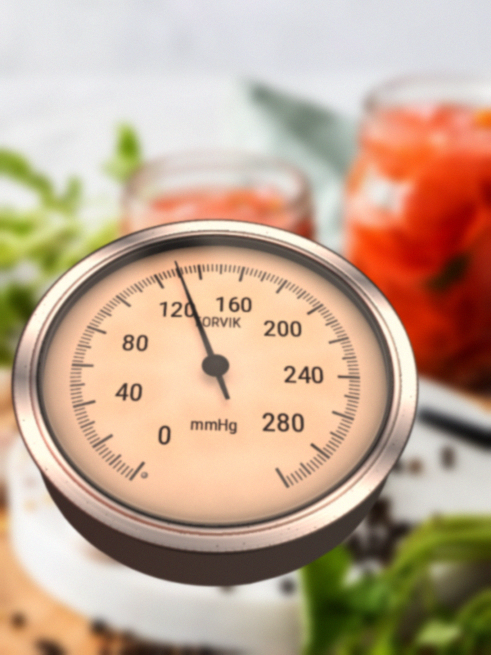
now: 130
